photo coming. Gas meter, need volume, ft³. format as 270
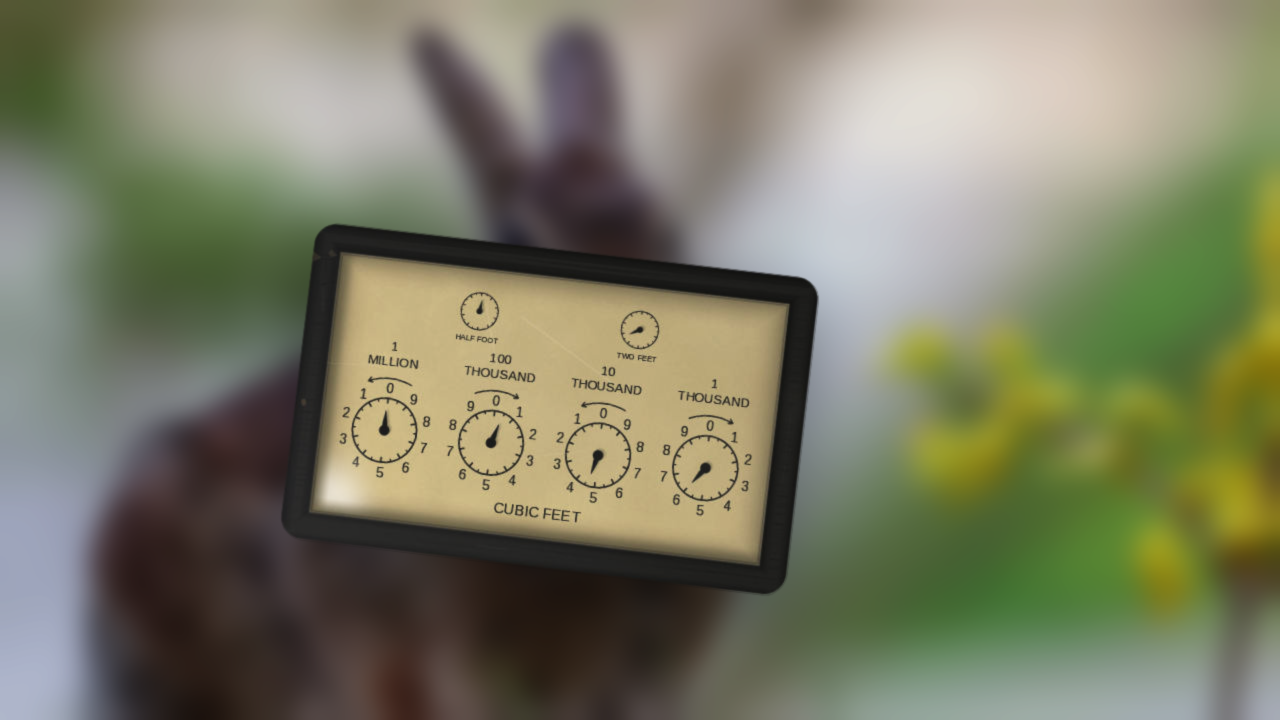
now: 4600
